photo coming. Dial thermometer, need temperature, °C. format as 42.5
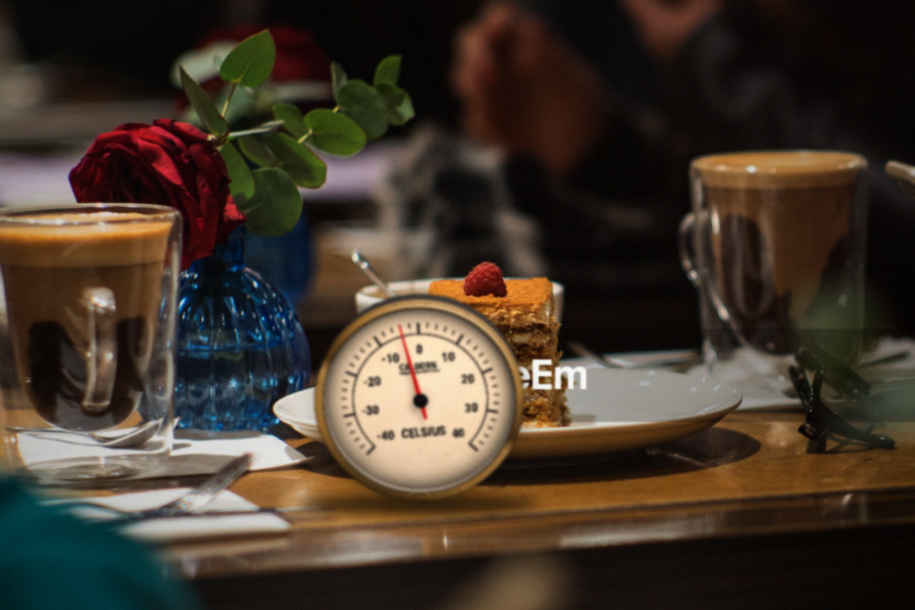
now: -4
